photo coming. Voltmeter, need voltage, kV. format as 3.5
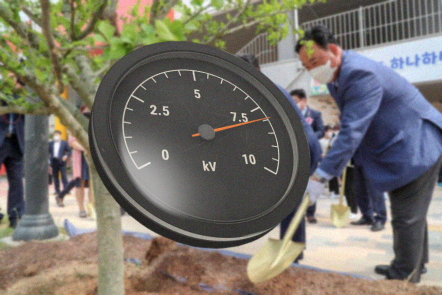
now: 8
